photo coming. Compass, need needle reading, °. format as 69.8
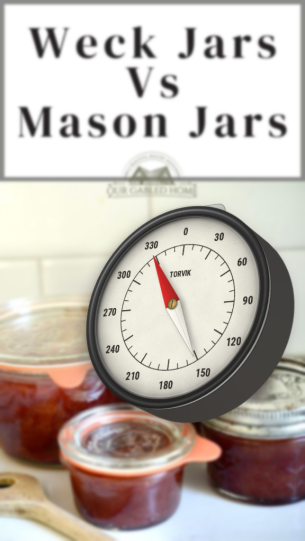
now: 330
